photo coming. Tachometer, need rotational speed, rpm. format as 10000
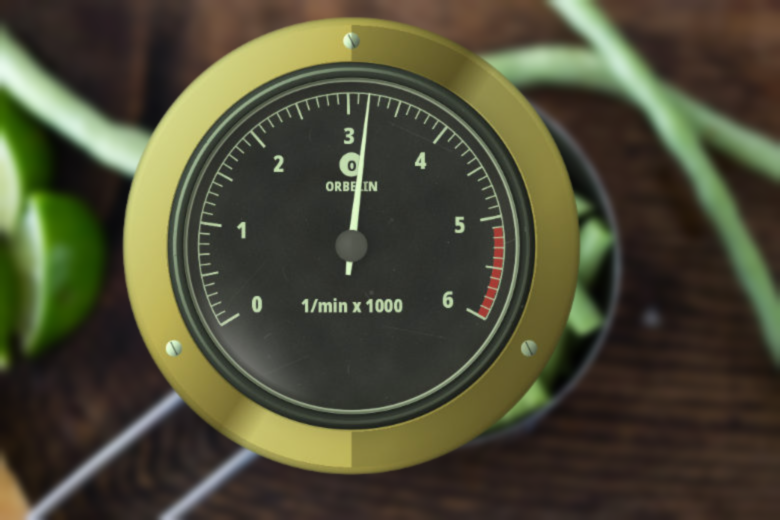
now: 3200
